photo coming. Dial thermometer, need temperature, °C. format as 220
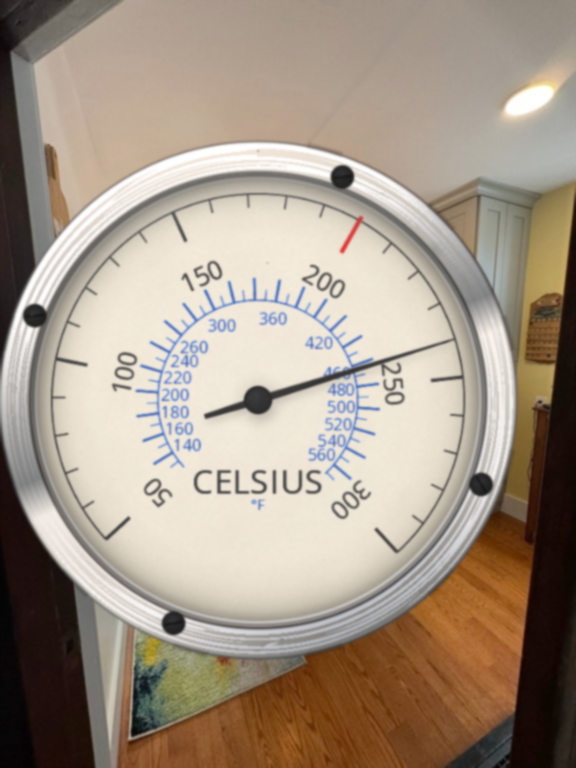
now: 240
